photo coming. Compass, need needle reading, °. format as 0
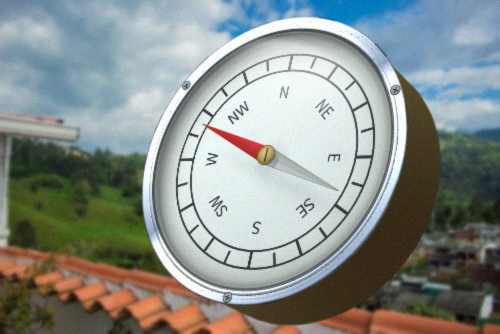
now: 292.5
